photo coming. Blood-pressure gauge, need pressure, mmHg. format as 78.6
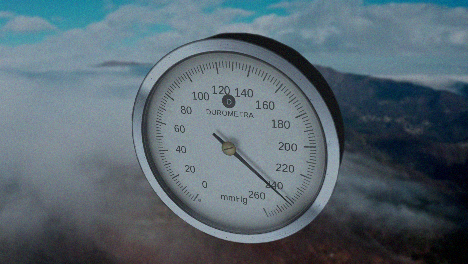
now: 240
